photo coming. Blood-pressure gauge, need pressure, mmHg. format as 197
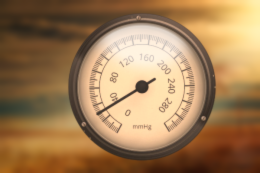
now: 30
